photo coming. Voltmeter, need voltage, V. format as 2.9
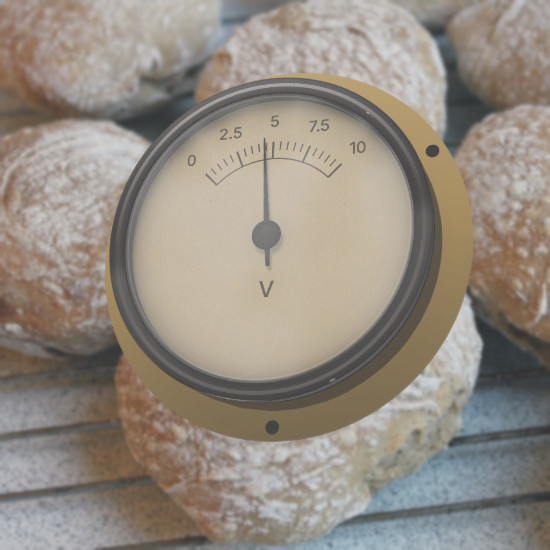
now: 4.5
